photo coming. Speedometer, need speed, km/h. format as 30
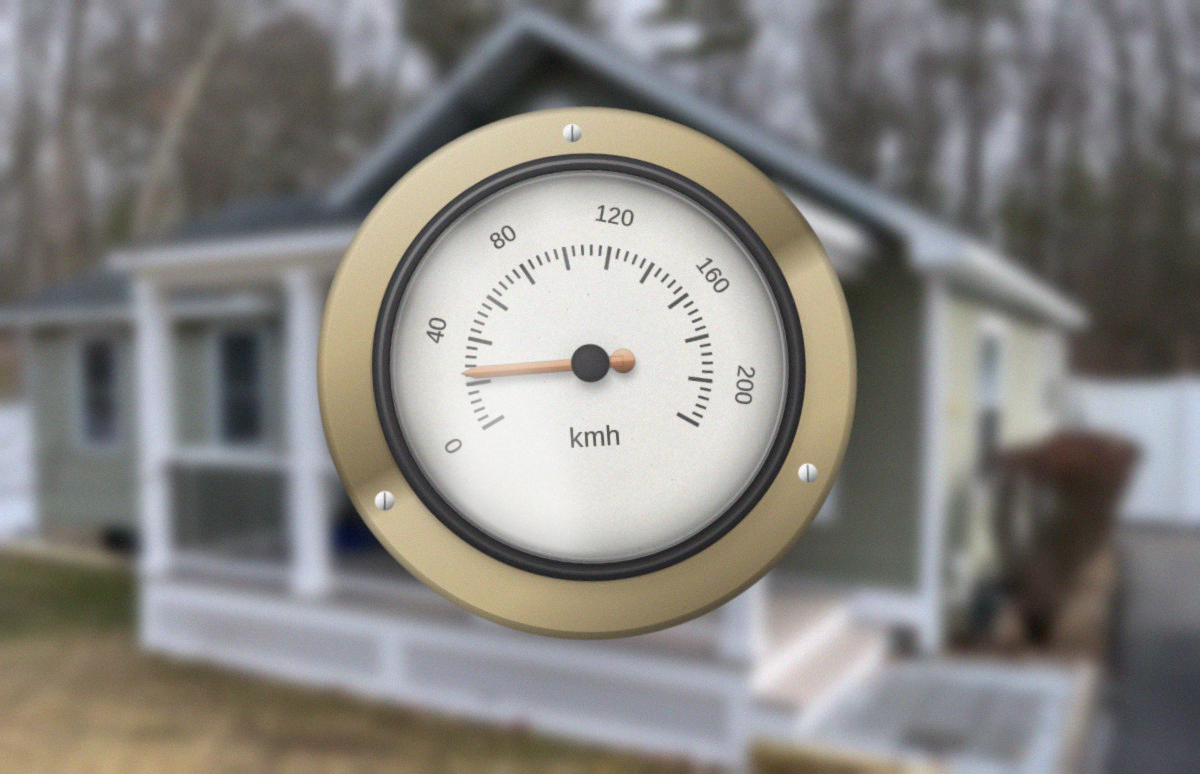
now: 24
